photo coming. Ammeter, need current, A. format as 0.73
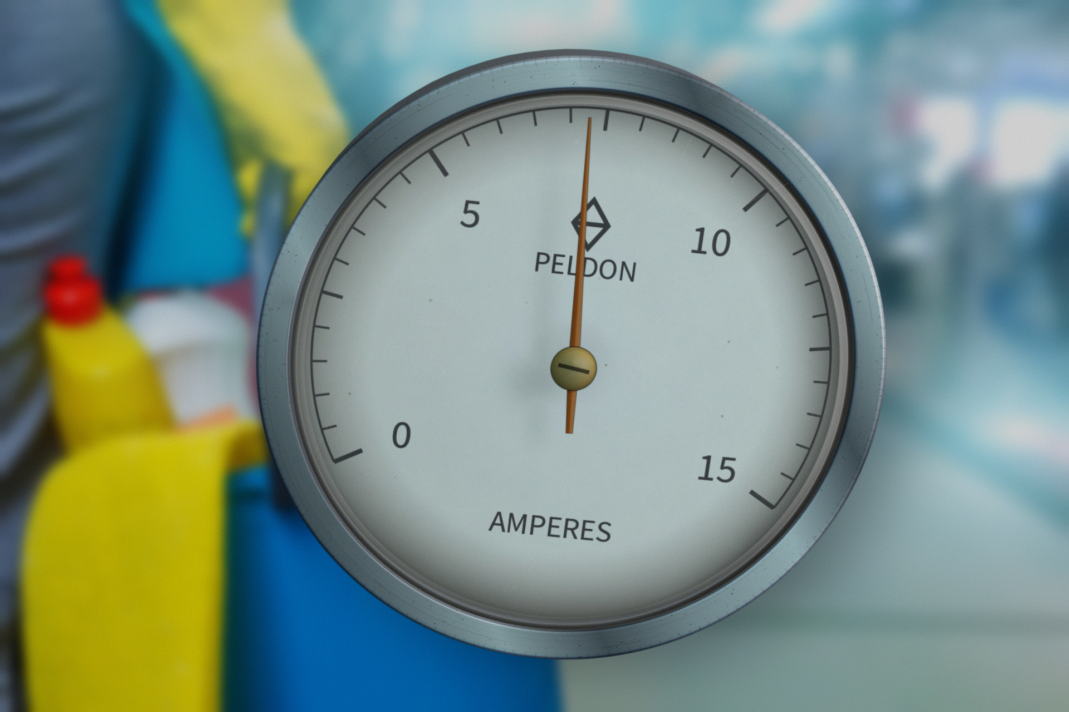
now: 7.25
